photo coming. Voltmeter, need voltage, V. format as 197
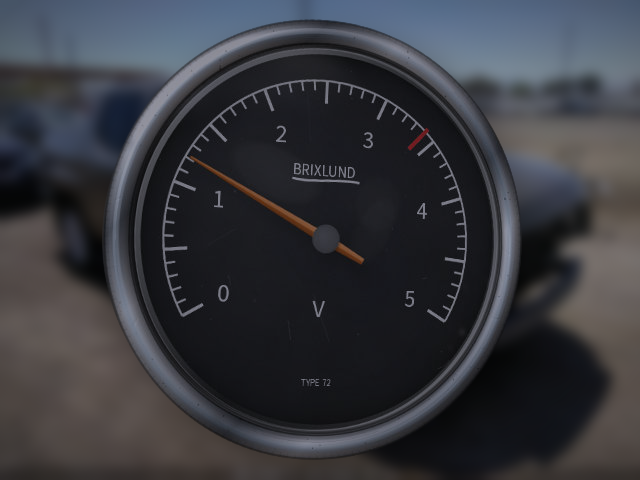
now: 1.2
